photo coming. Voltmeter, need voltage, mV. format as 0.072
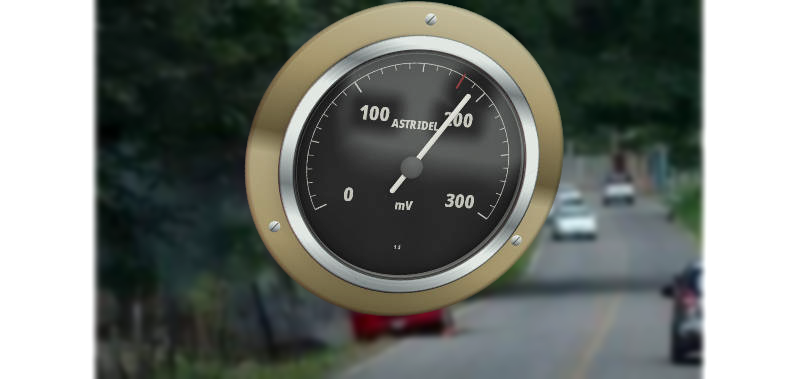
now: 190
